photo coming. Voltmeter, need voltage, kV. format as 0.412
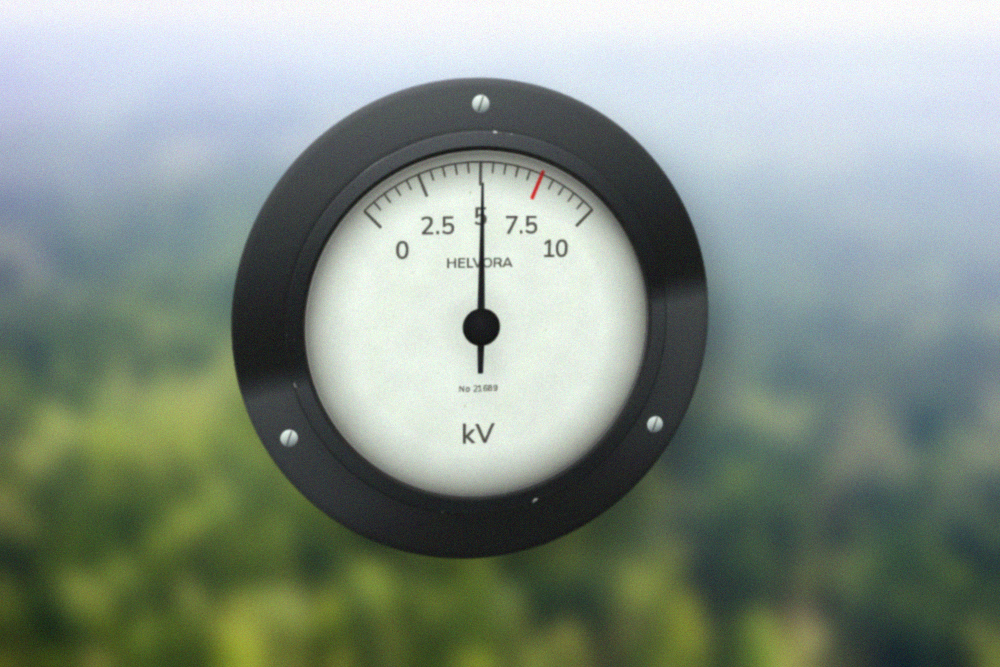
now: 5
